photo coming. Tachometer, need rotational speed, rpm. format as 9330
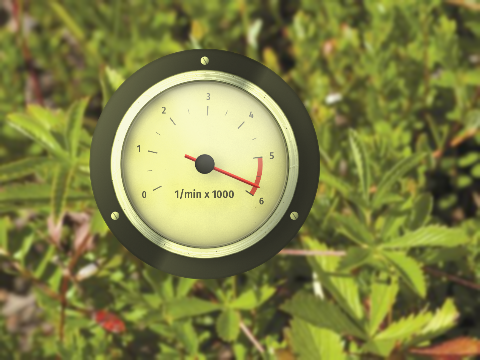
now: 5750
